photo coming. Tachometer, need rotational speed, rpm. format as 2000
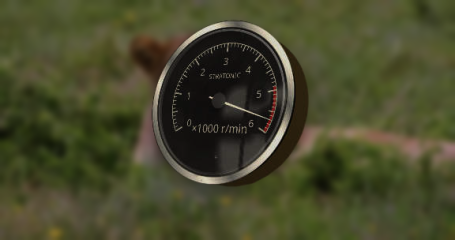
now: 5700
